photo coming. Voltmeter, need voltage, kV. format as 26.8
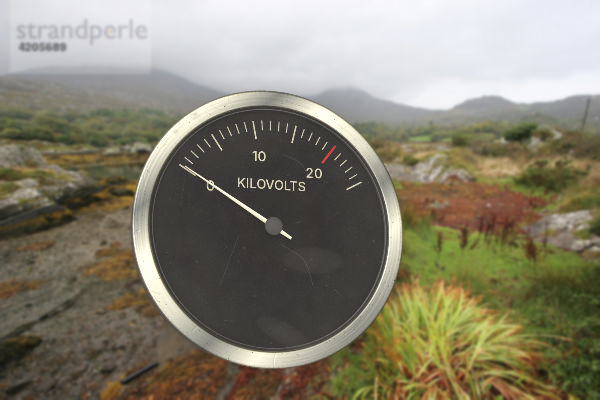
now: 0
